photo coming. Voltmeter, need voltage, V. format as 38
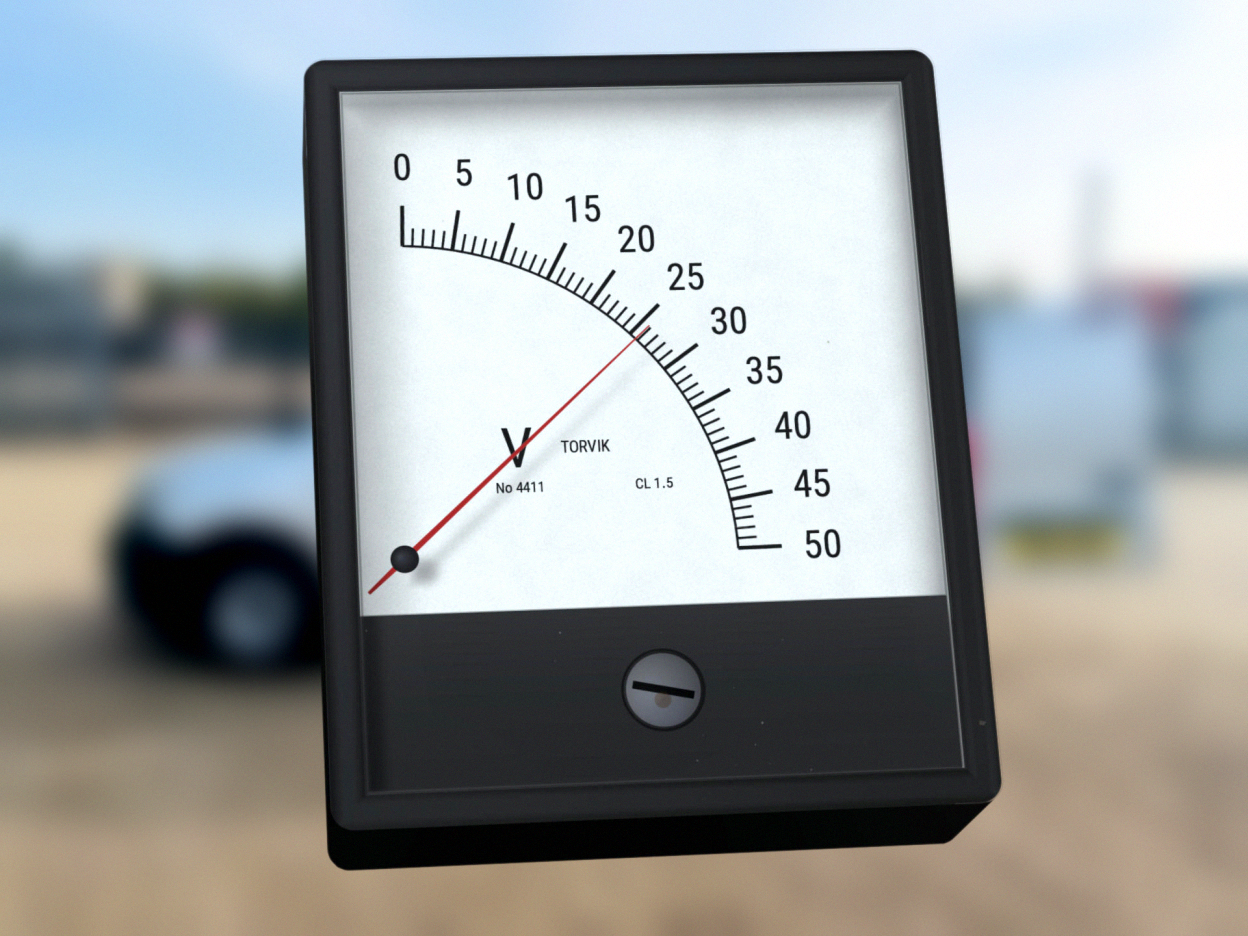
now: 26
